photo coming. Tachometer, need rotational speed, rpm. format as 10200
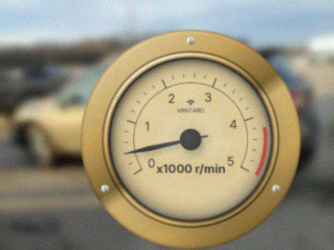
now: 400
